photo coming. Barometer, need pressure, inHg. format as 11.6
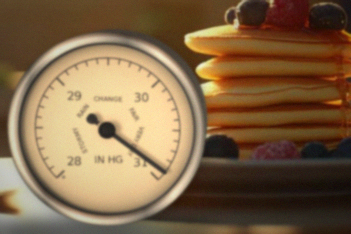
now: 30.9
